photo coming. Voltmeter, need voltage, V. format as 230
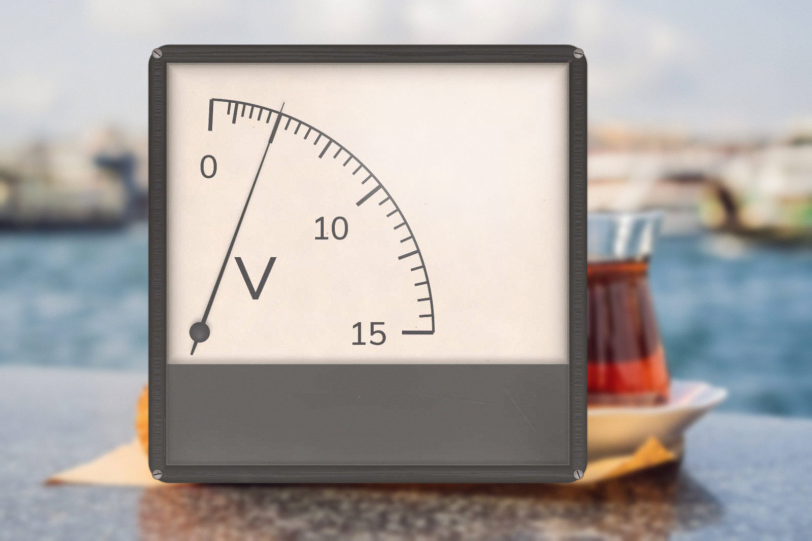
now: 5
